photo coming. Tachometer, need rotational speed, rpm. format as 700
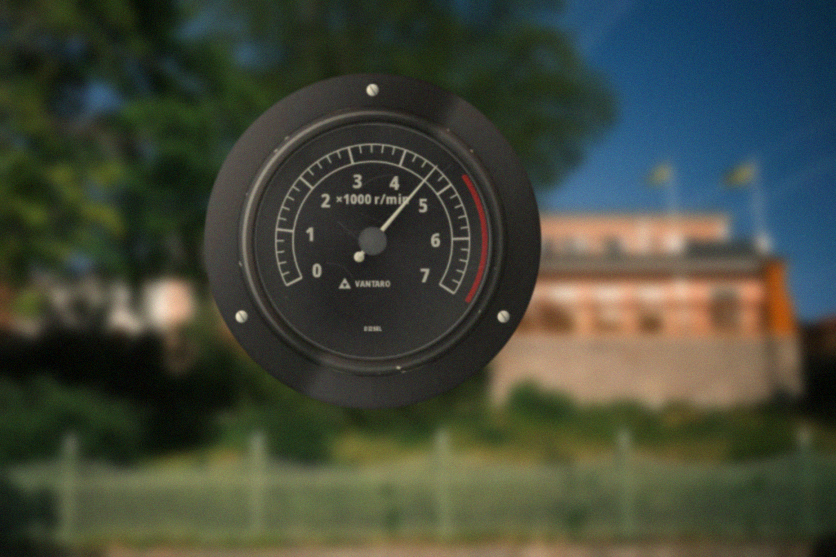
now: 4600
